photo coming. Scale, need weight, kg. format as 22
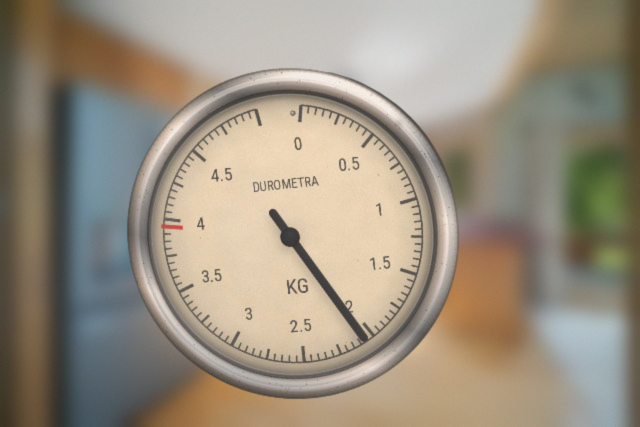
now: 2.05
